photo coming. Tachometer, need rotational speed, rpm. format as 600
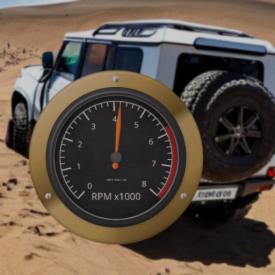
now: 4200
